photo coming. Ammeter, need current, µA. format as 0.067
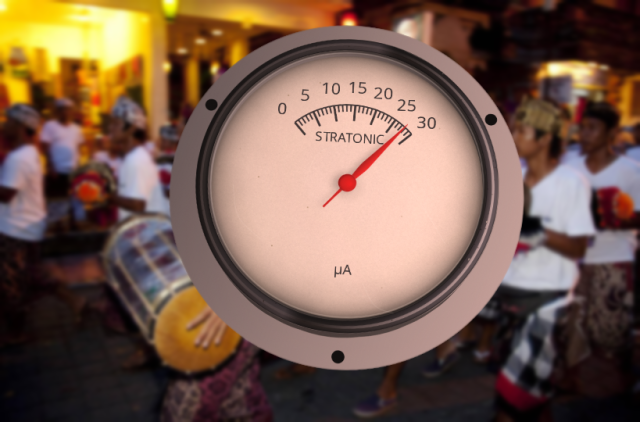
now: 28
